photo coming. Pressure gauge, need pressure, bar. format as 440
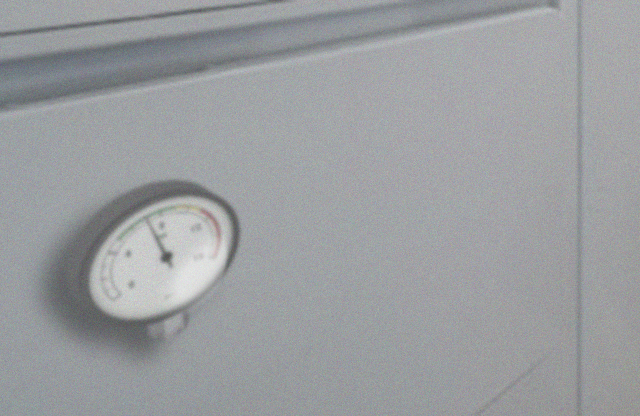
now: 7
